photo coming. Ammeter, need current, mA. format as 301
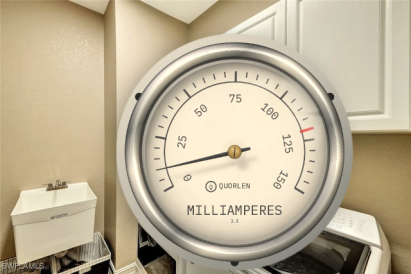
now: 10
